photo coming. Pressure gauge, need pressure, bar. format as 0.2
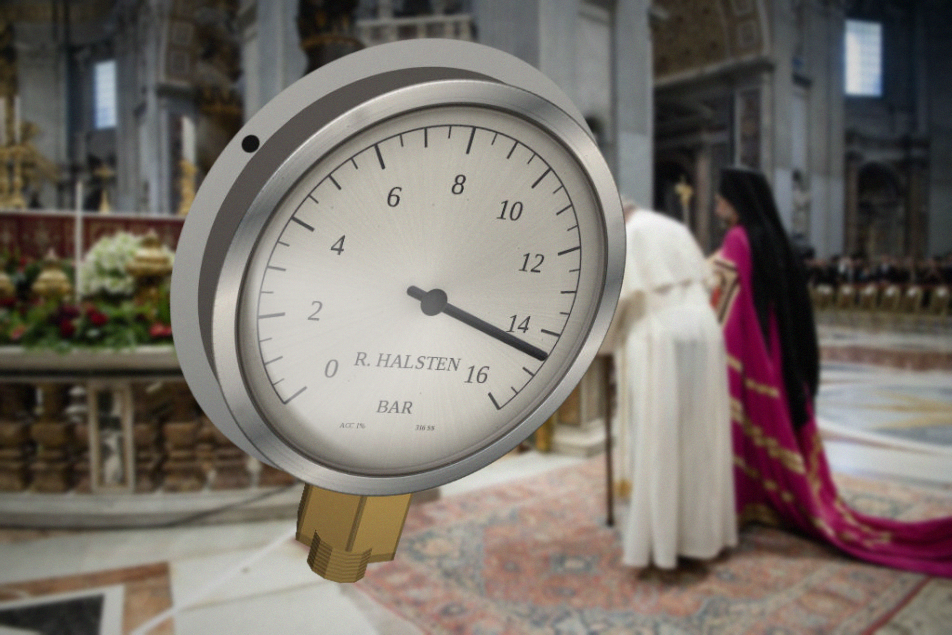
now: 14.5
